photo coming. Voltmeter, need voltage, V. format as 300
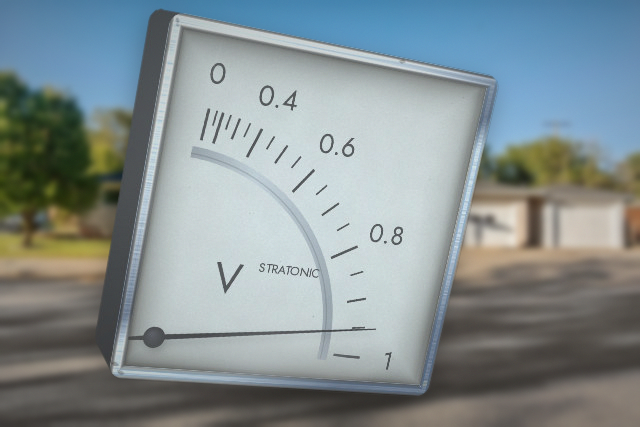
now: 0.95
